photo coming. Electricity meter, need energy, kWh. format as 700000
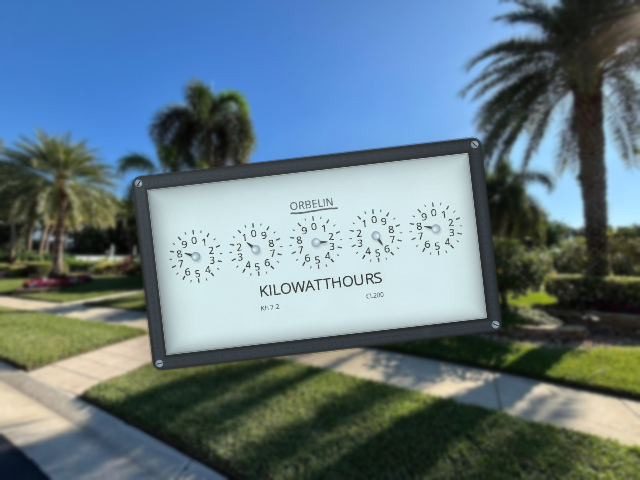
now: 81258
